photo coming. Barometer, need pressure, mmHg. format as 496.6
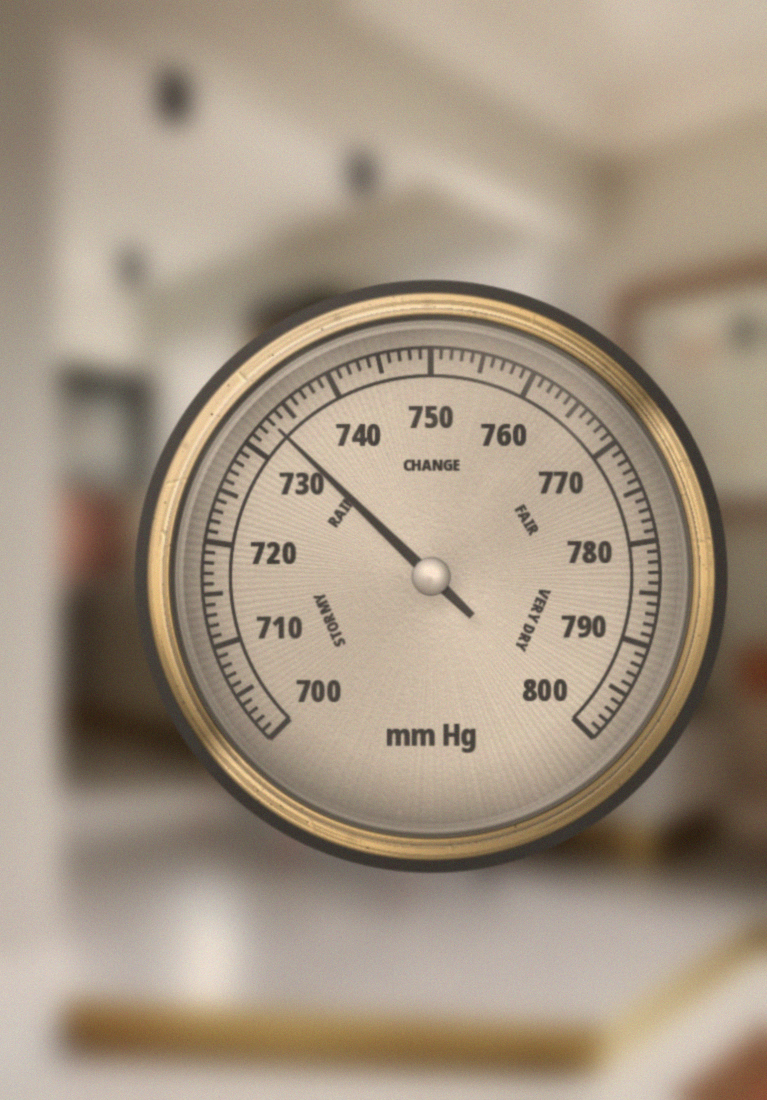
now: 733
